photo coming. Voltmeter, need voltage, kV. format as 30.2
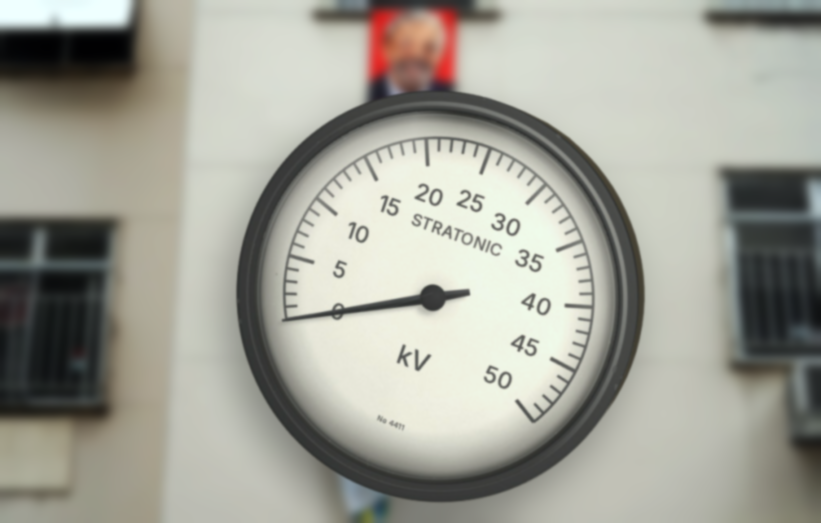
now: 0
